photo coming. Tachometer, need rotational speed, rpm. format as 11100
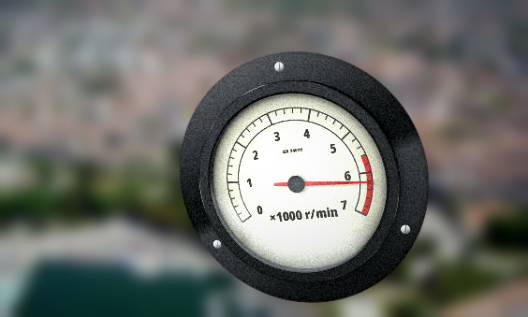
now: 6200
